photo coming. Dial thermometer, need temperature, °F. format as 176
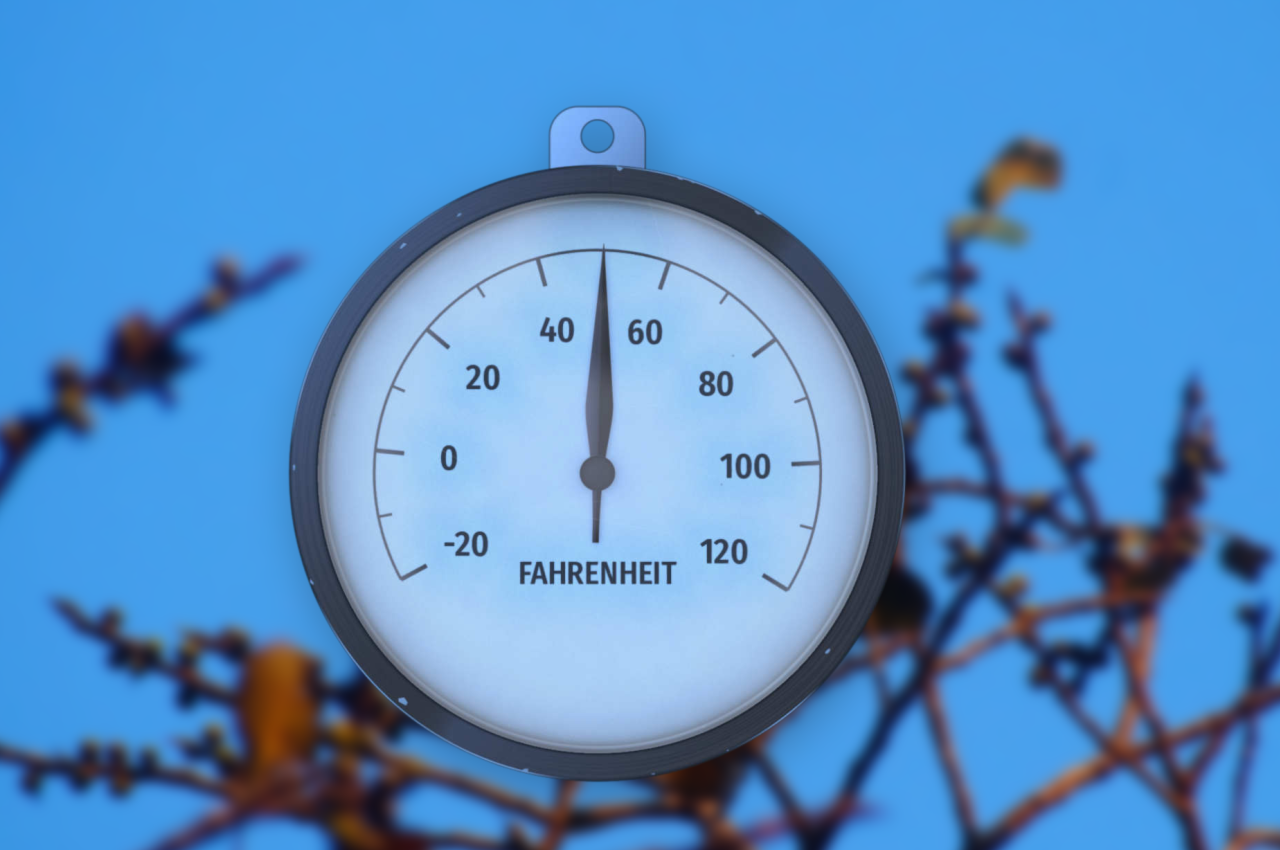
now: 50
